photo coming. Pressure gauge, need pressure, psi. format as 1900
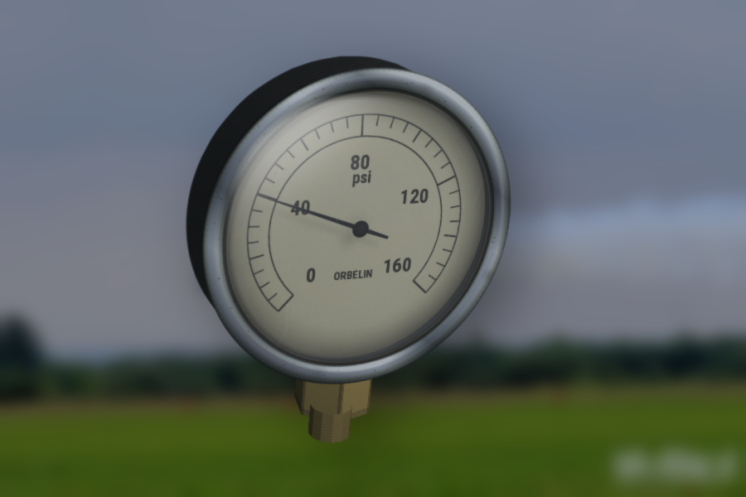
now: 40
